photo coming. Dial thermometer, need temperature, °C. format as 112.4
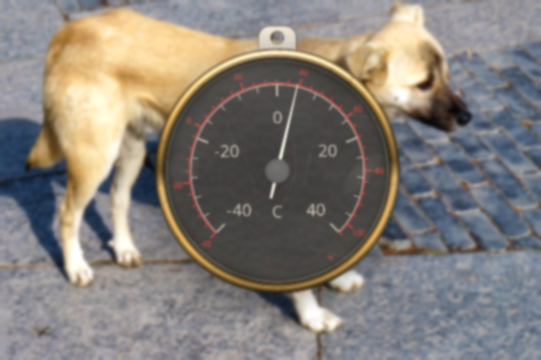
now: 4
